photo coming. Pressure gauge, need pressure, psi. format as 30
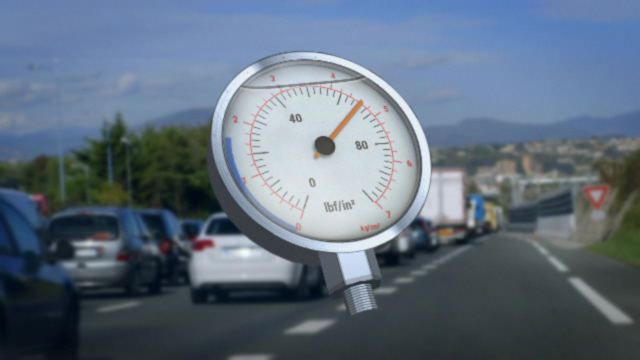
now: 66
